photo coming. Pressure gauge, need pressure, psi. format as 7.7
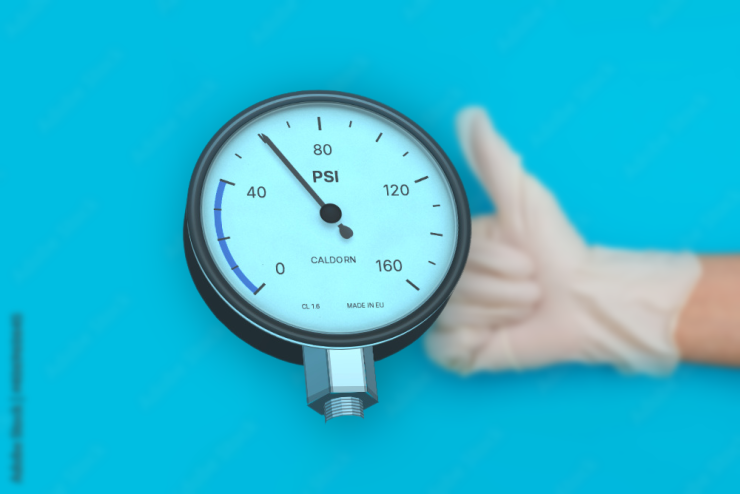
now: 60
